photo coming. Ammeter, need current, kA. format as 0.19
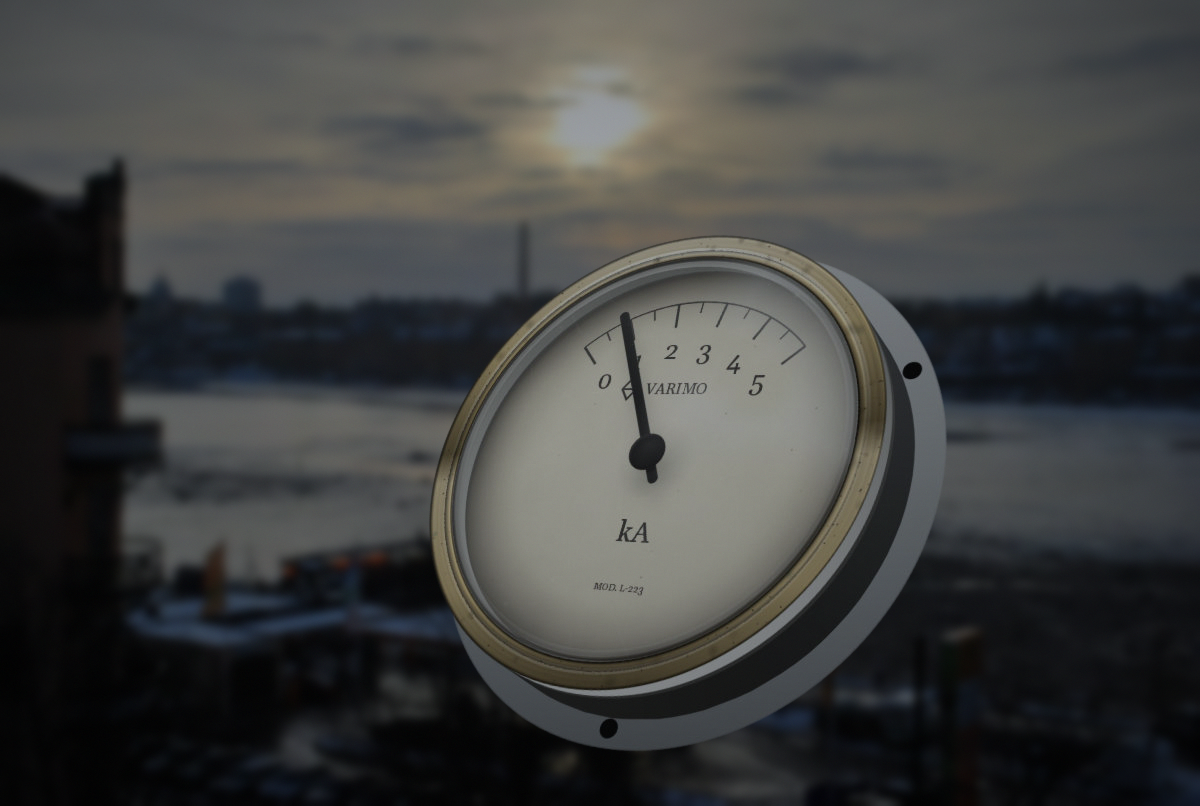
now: 1
